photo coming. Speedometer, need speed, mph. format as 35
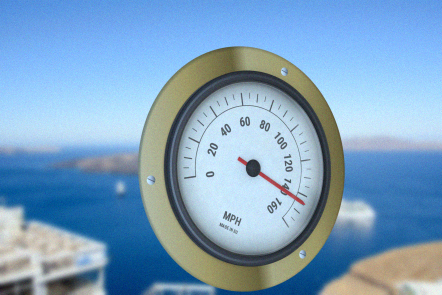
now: 145
